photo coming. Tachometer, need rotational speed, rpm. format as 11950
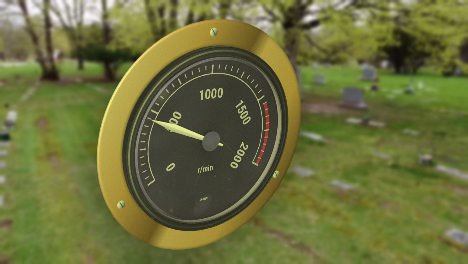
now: 450
